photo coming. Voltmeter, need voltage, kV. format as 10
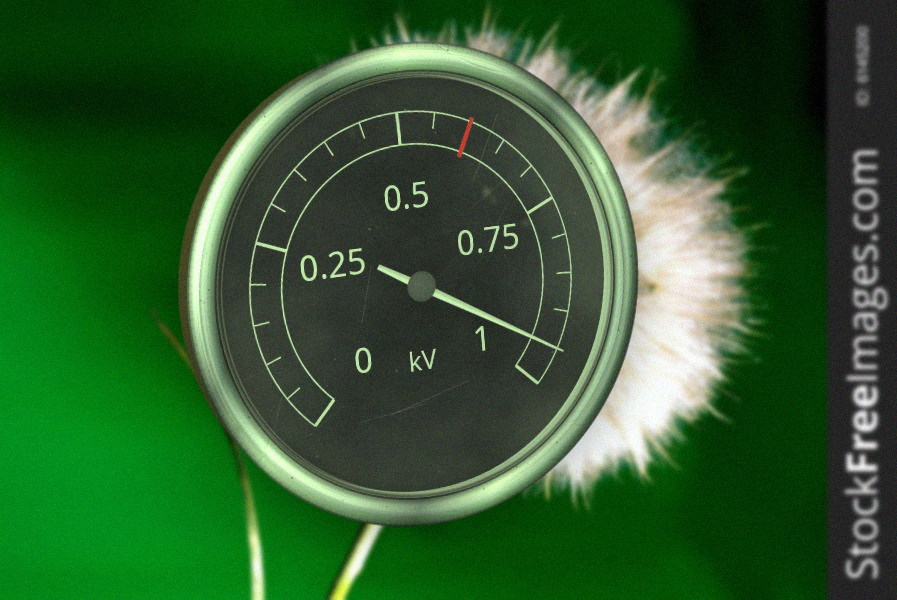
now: 0.95
